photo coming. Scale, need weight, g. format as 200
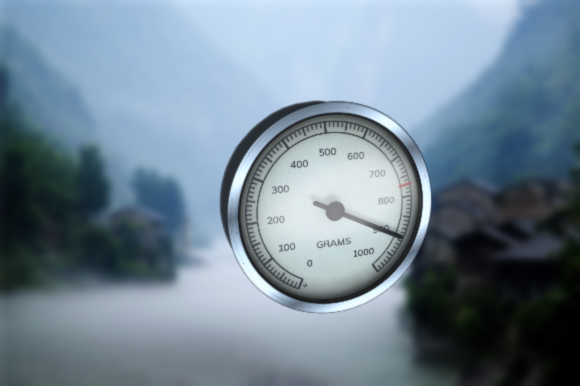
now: 900
